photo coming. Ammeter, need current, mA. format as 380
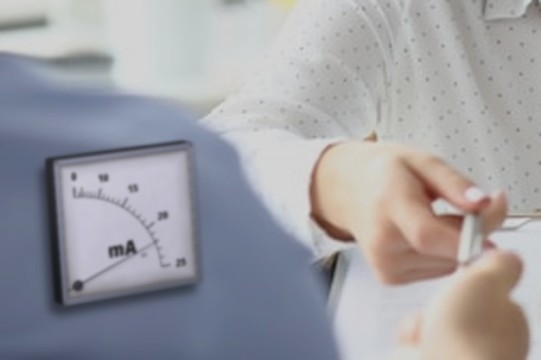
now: 22
